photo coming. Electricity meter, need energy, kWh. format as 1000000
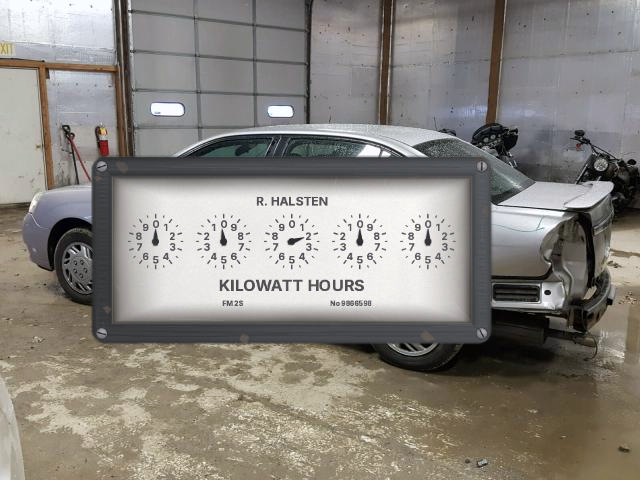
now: 200
